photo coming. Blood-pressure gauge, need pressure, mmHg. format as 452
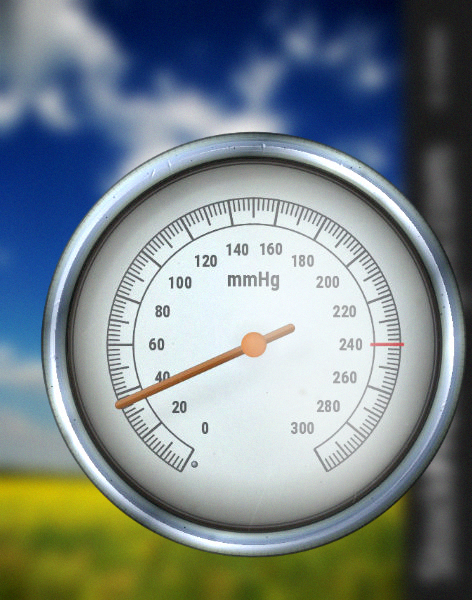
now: 36
